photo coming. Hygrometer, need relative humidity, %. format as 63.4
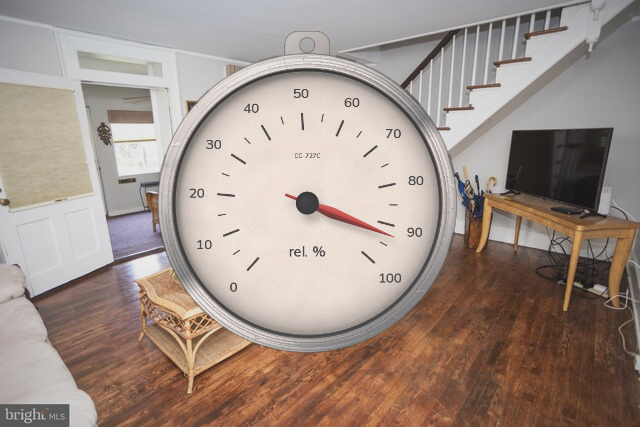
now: 92.5
